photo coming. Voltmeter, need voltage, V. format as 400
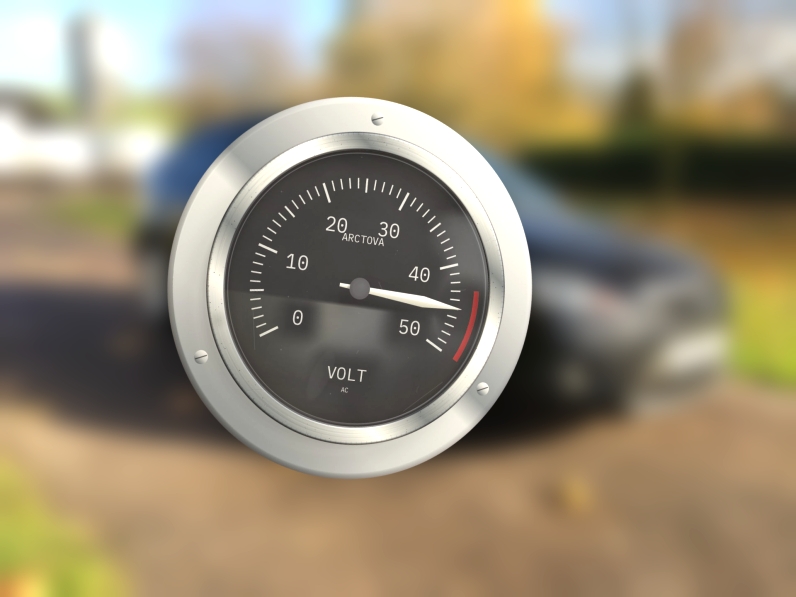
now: 45
